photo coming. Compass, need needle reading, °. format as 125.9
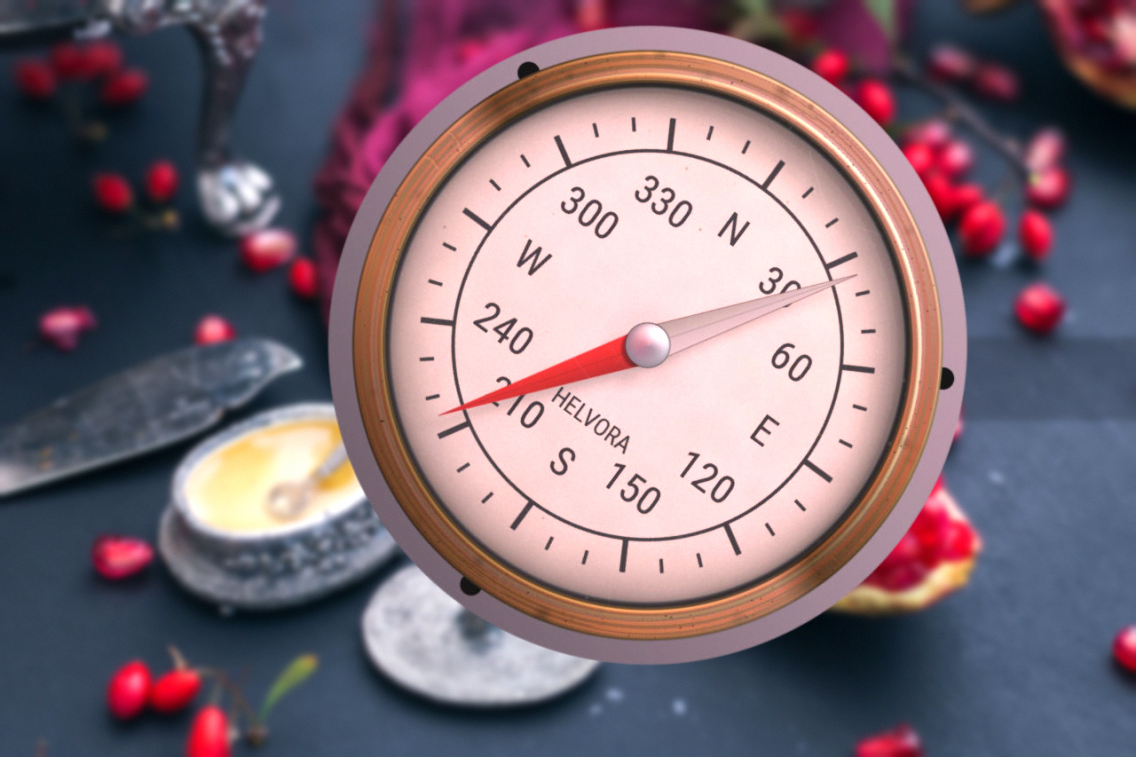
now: 215
